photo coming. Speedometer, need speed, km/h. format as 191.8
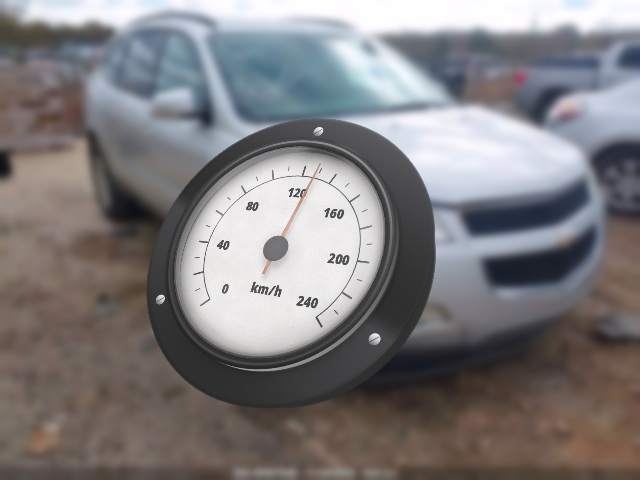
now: 130
